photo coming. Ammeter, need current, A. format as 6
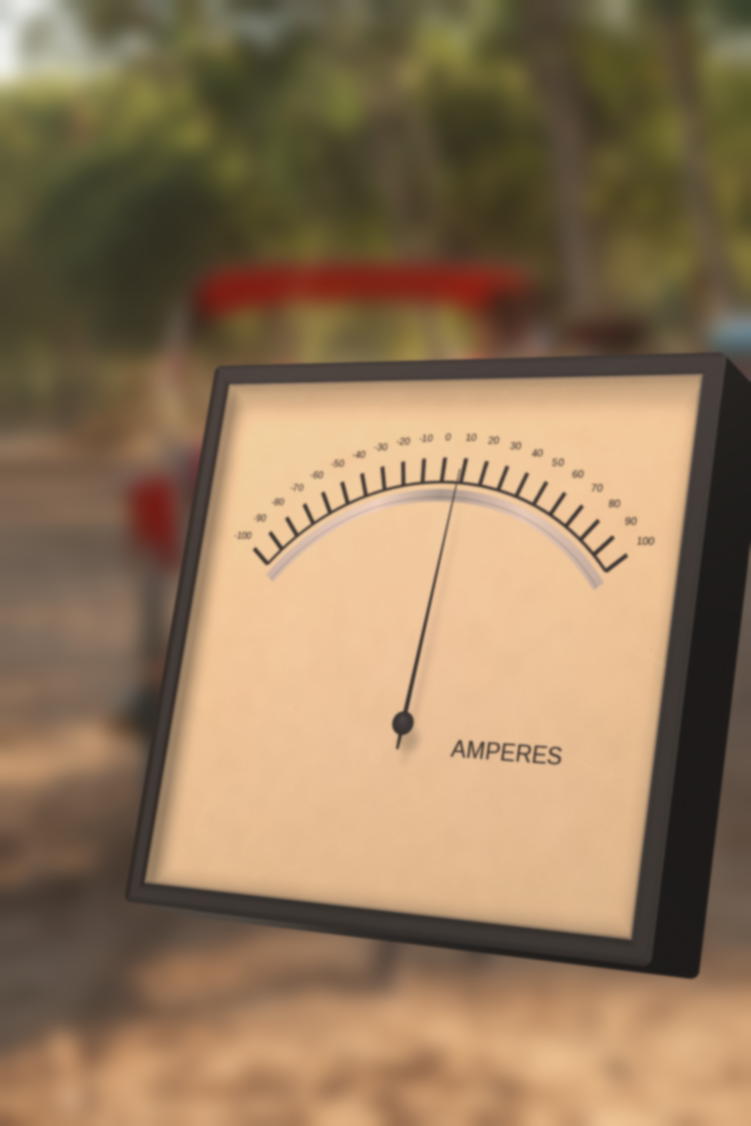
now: 10
